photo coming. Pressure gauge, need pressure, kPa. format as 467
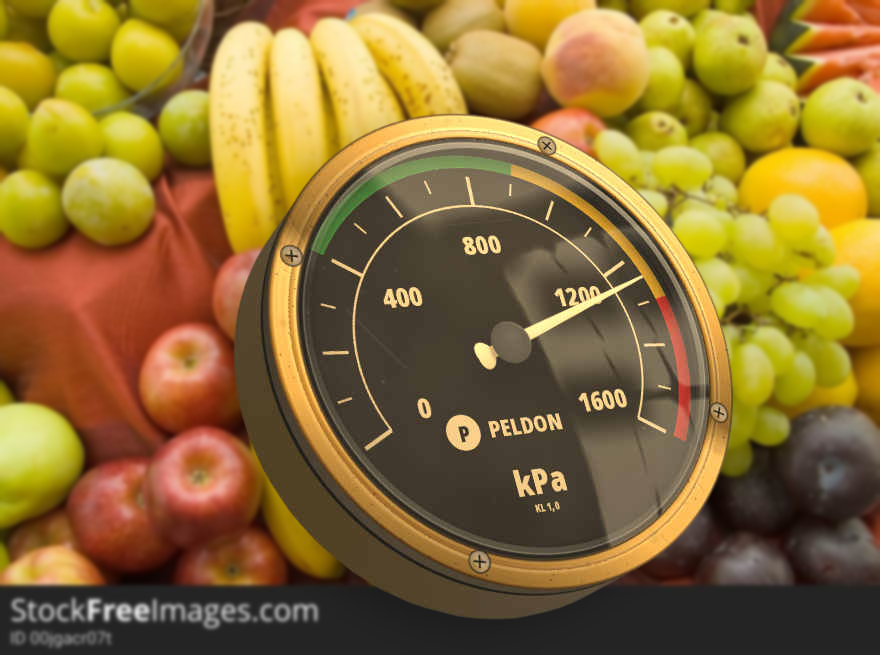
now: 1250
